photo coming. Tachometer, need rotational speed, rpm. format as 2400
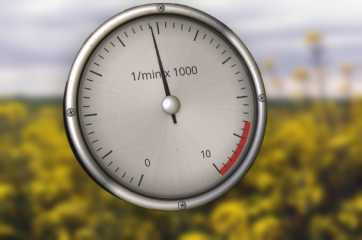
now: 4800
